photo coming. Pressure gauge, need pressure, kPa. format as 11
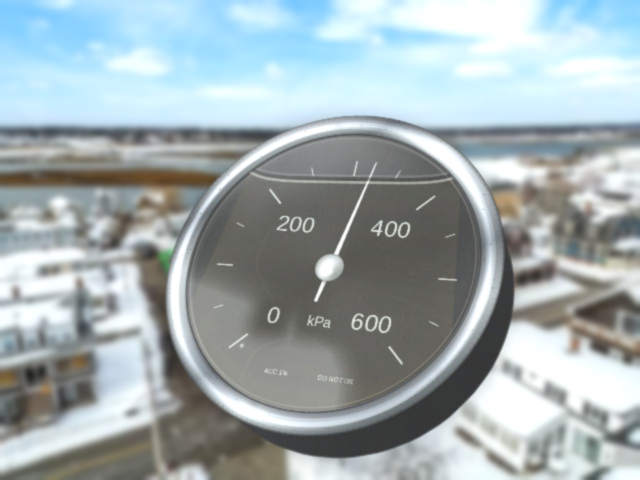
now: 325
